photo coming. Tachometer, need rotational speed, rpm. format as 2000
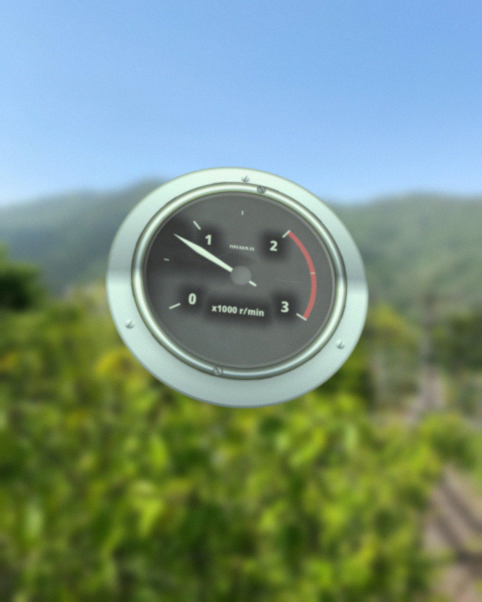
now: 750
